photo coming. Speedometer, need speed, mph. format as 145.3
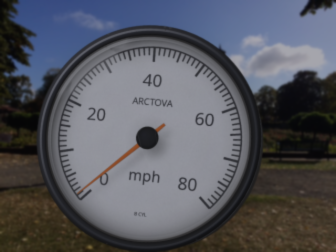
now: 1
